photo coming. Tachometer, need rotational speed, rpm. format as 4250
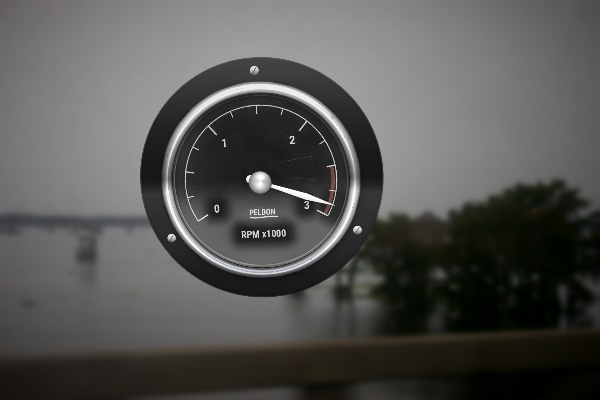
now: 2875
